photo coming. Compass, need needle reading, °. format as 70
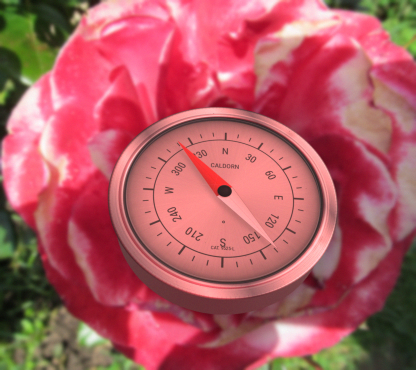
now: 320
